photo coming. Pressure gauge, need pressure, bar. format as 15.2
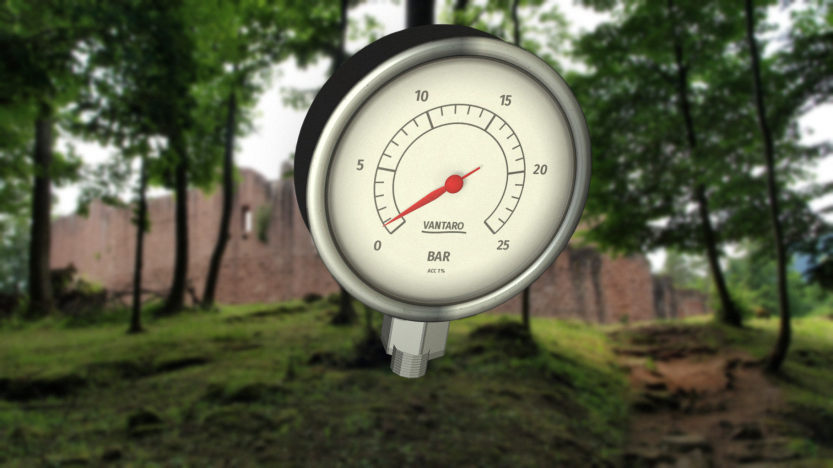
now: 1
